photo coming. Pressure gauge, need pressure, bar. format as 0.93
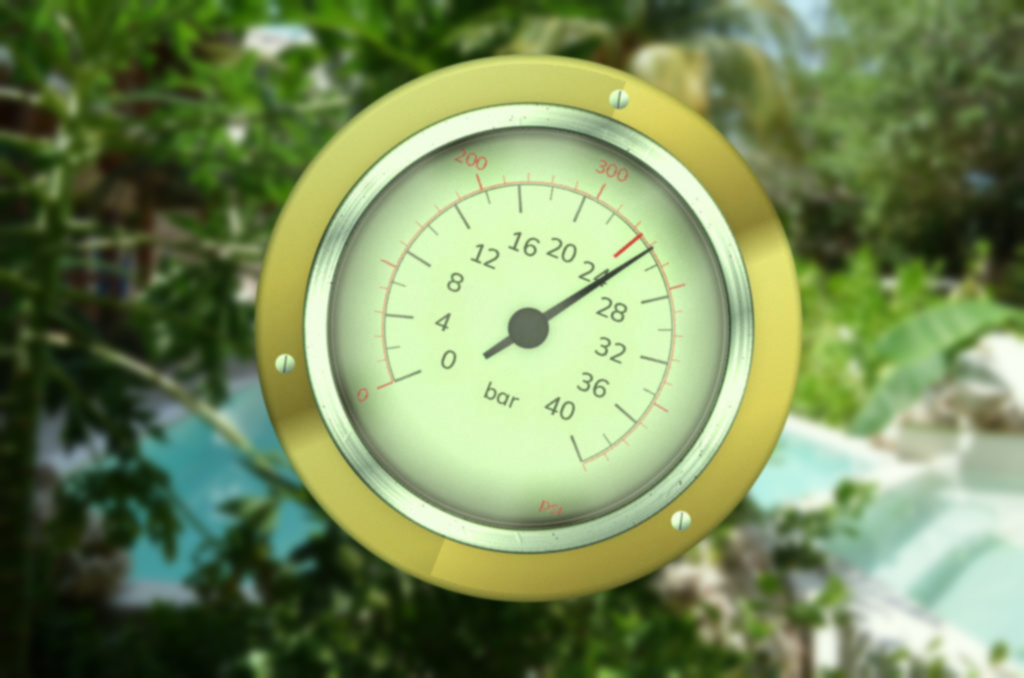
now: 25
